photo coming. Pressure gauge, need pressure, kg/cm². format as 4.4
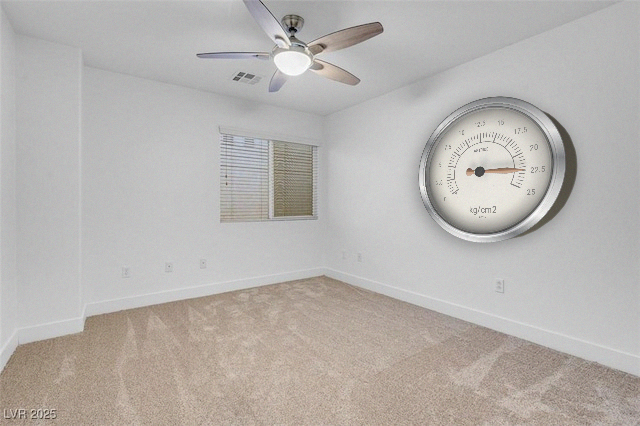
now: 22.5
